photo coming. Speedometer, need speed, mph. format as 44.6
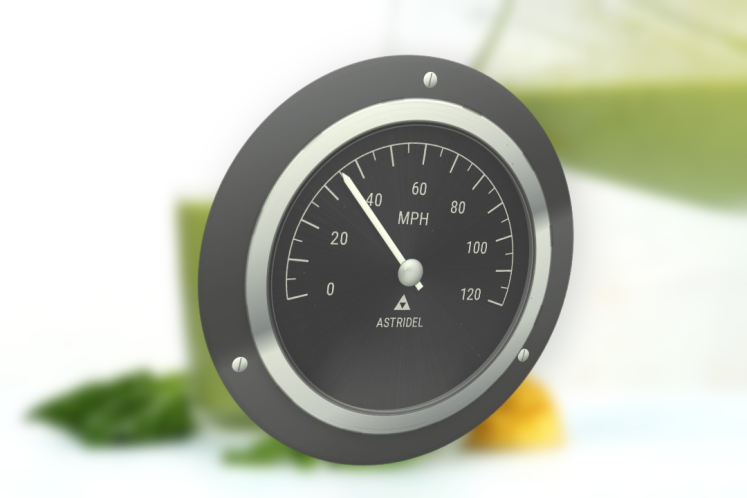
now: 35
